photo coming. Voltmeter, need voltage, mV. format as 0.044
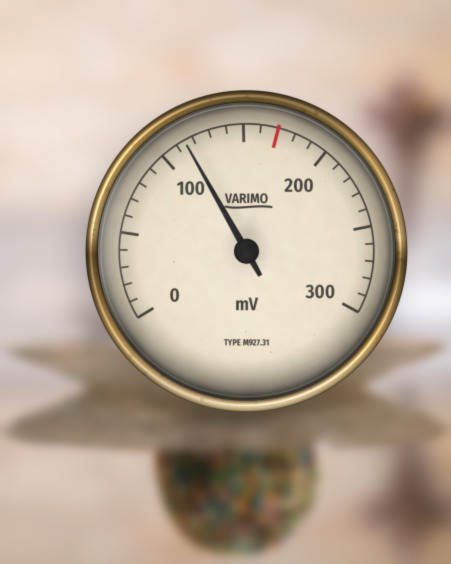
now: 115
